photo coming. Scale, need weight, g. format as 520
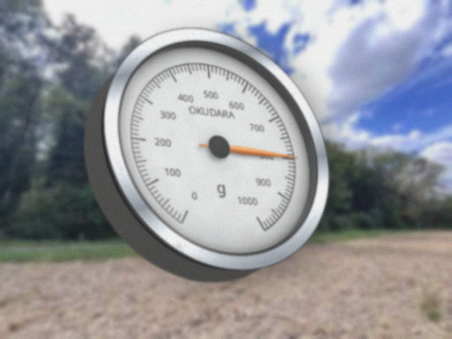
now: 800
